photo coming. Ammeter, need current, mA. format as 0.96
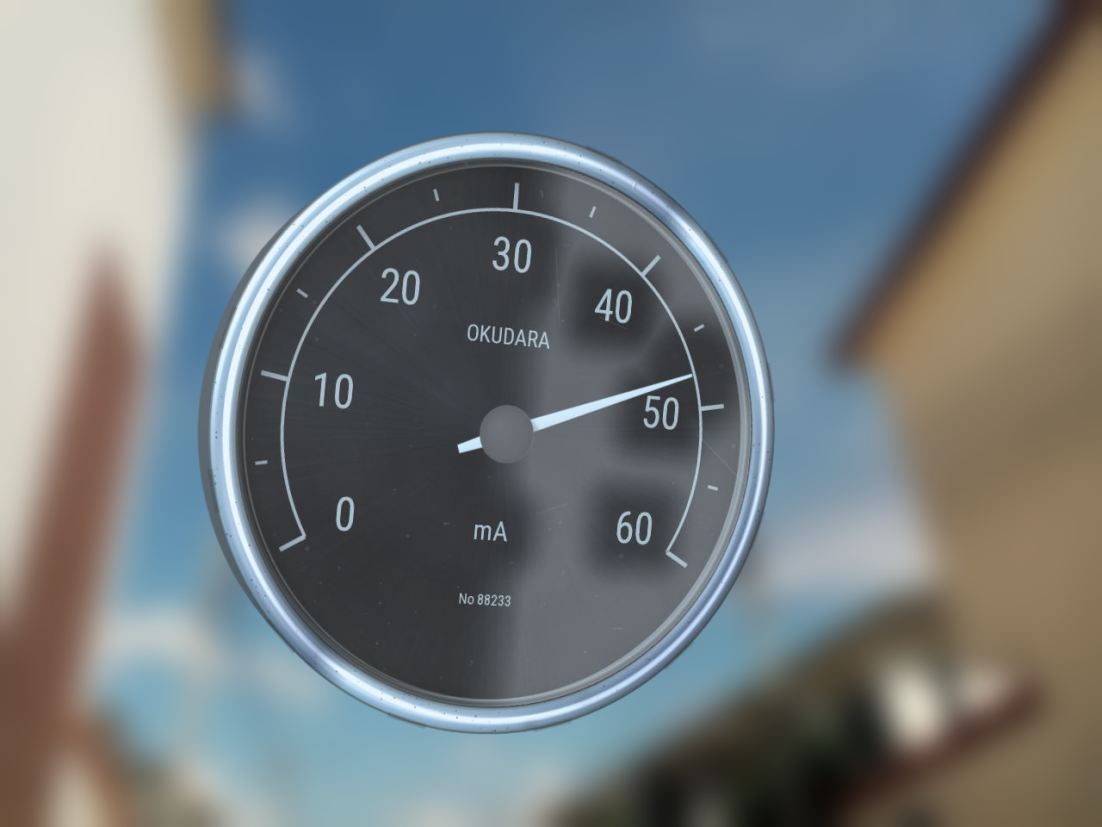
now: 47.5
